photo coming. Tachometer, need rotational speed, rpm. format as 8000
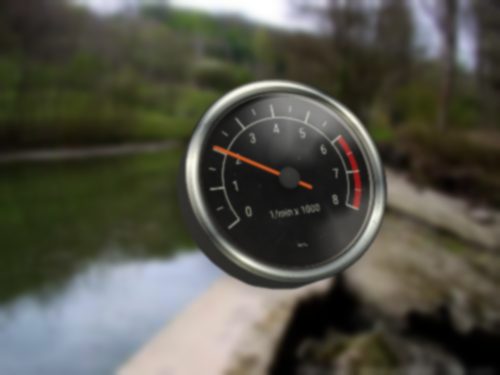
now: 2000
